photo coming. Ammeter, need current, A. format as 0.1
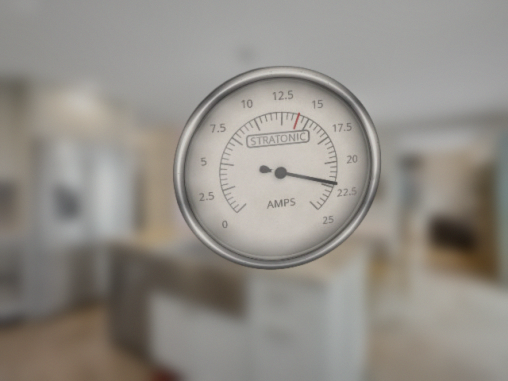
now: 22
